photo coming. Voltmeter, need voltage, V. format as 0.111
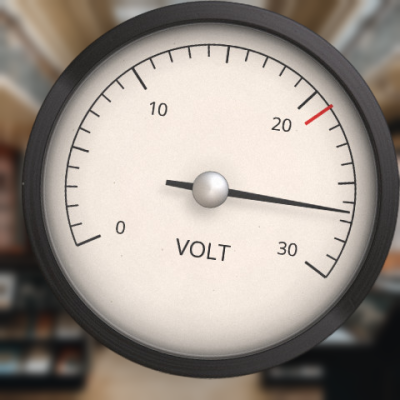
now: 26.5
